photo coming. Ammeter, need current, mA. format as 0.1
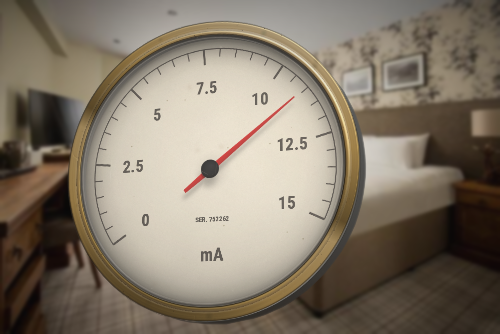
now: 11
